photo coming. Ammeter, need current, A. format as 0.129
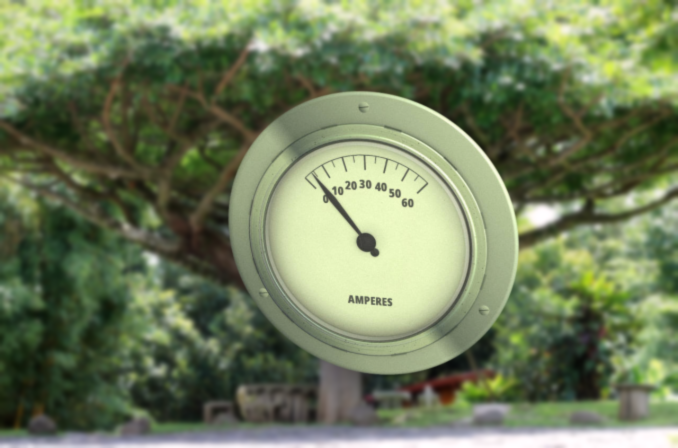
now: 5
